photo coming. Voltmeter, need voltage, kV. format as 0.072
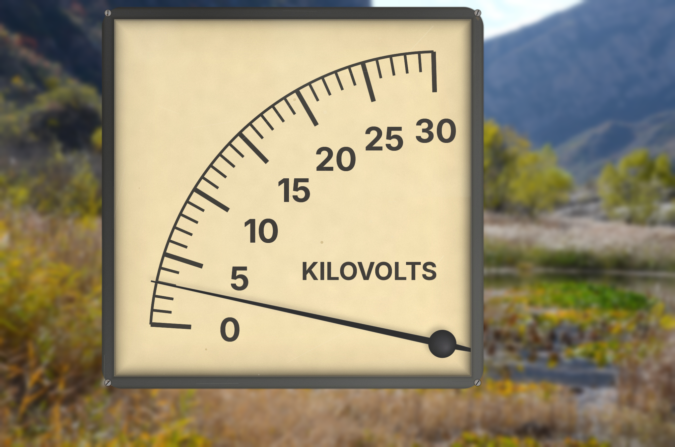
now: 3
